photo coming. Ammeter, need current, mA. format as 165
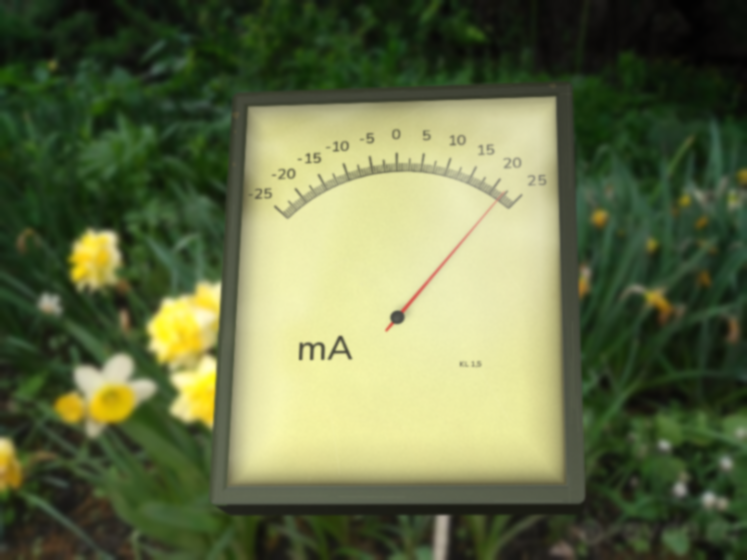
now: 22.5
